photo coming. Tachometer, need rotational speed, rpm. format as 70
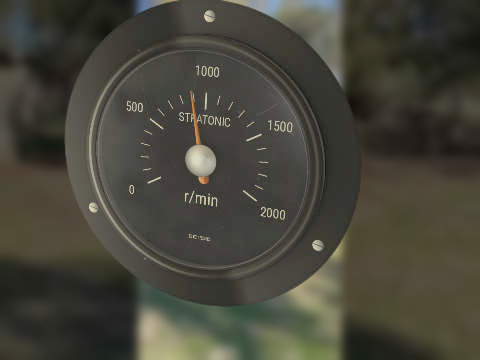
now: 900
